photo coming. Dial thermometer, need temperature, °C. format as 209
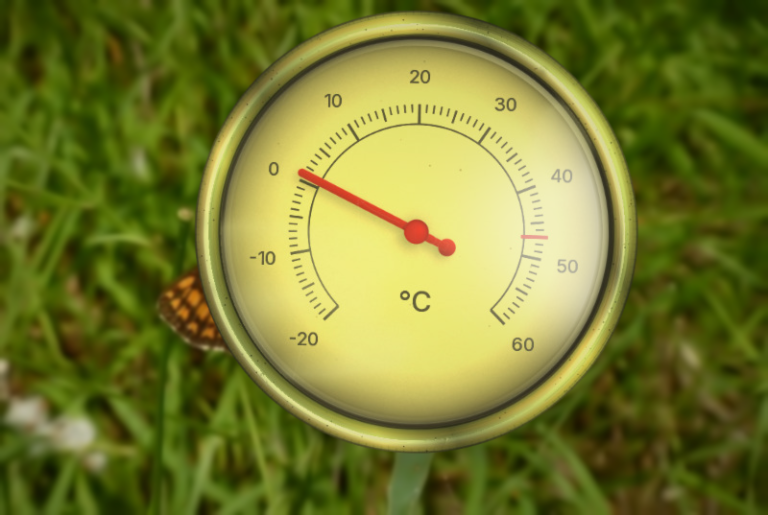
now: 1
